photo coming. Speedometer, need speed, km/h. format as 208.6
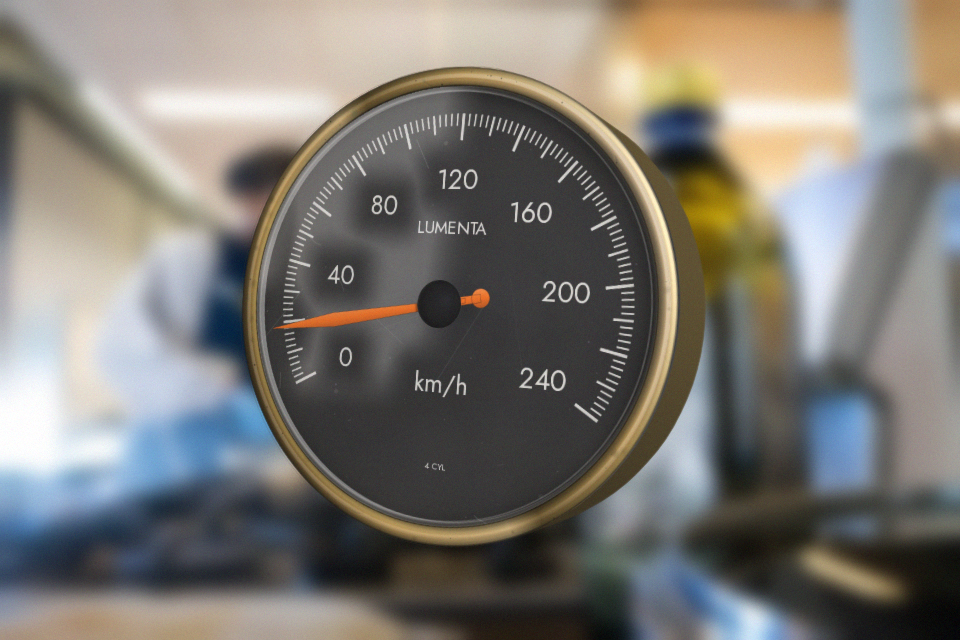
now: 18
